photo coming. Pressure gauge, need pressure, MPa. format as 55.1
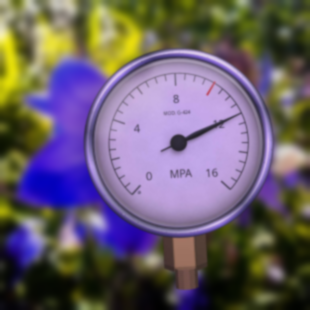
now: 12
